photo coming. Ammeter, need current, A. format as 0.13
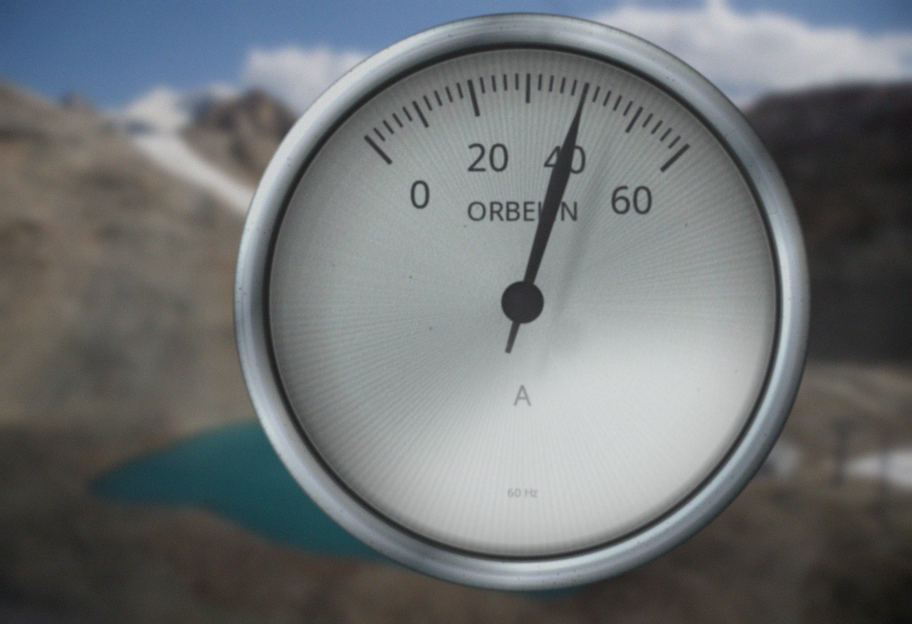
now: 40
